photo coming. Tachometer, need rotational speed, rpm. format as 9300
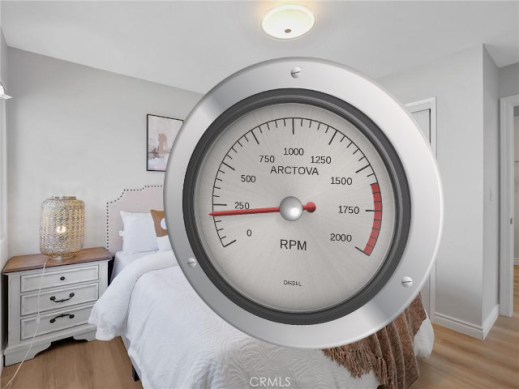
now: 200
